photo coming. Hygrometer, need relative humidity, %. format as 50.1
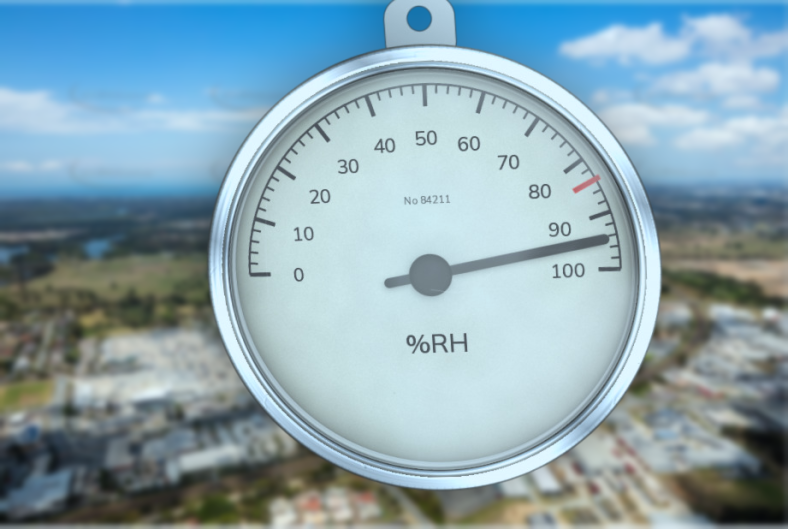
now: 94
